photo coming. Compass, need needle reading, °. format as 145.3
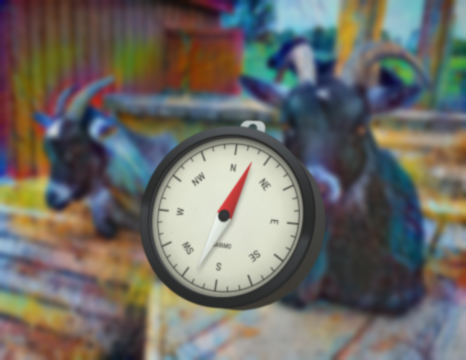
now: 20
